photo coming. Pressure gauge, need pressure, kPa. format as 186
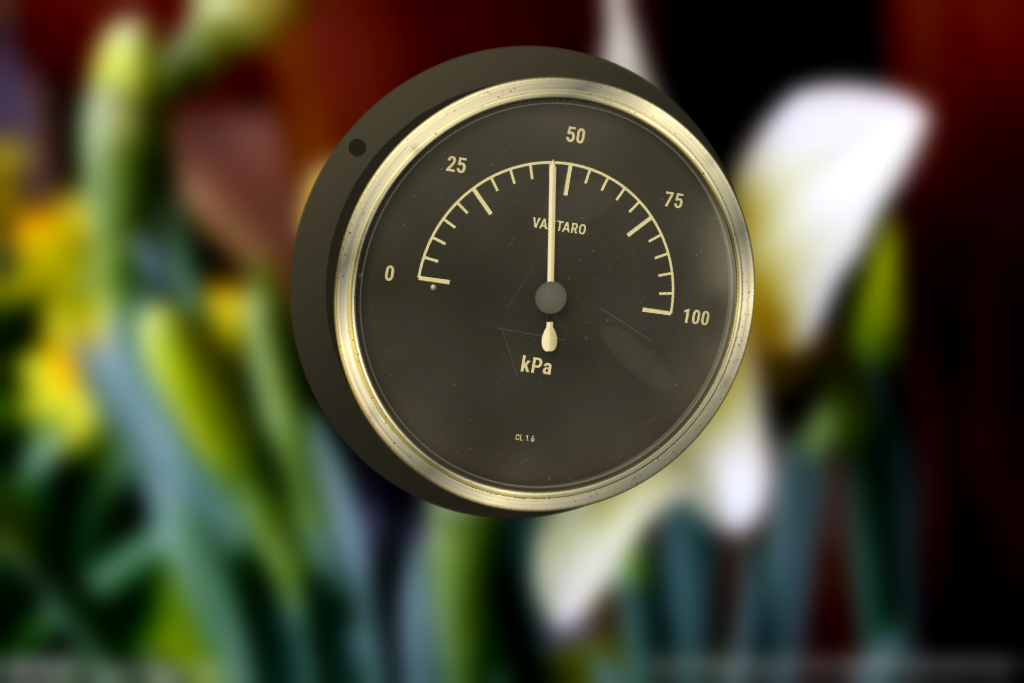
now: 45
